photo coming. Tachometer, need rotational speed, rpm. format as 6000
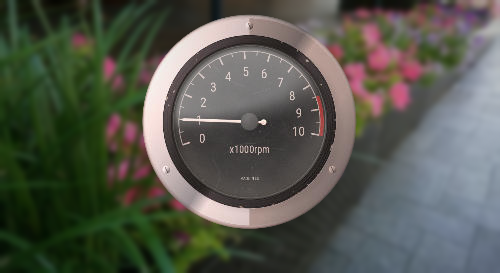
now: 1000
